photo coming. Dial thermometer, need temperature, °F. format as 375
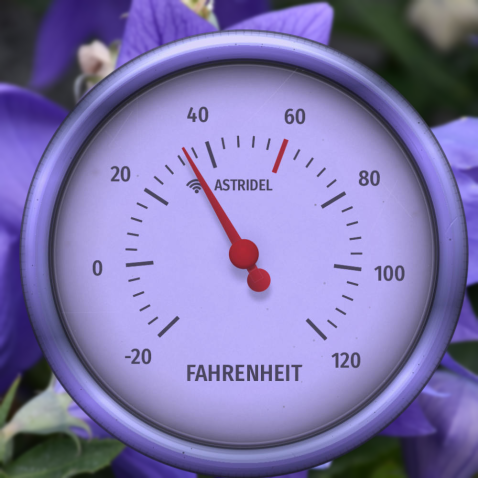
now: 34
